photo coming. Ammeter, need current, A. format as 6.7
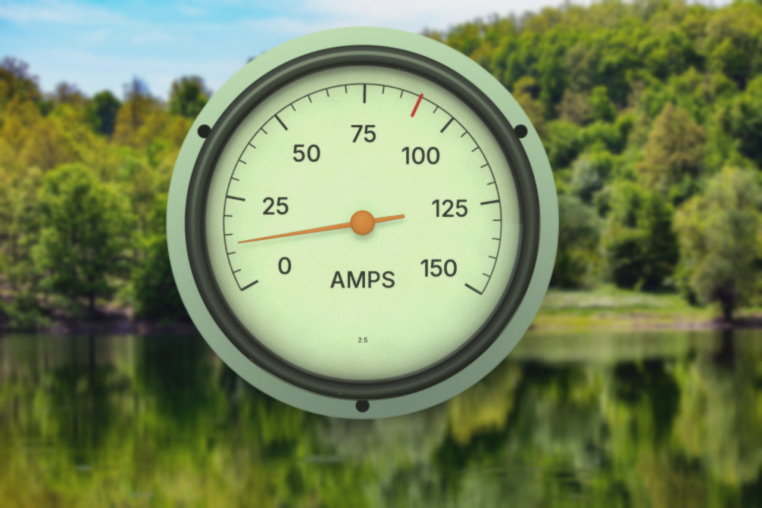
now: 12.5
